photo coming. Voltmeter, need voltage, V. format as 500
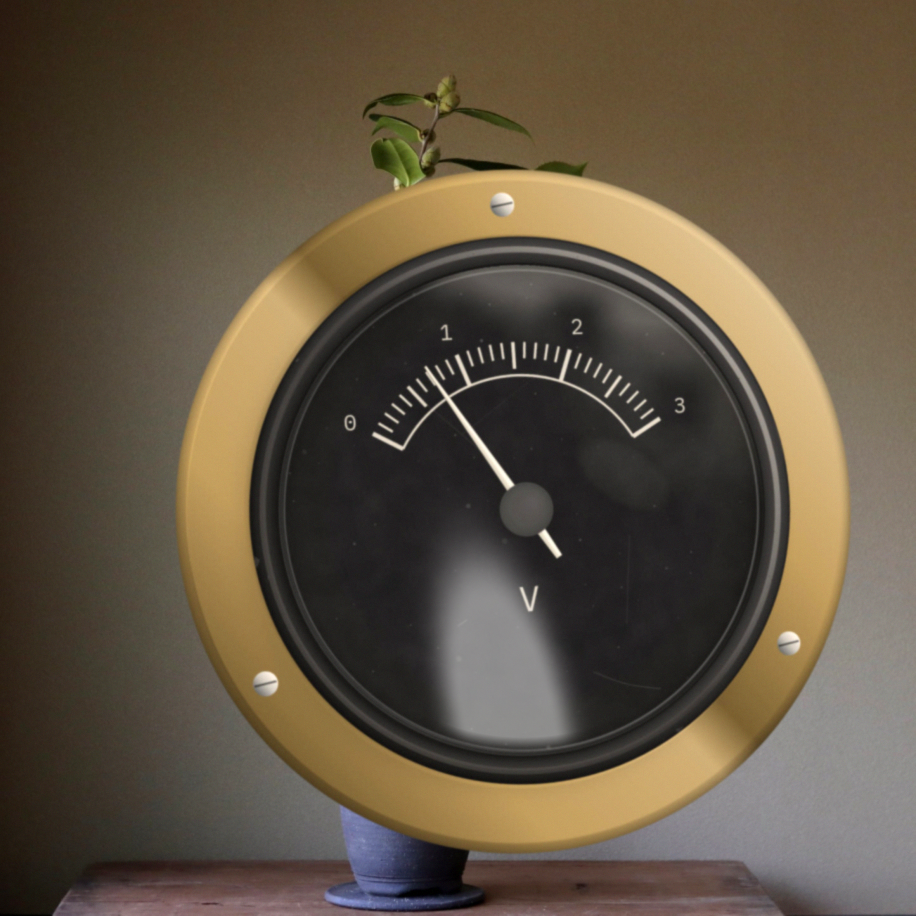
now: 0.7
